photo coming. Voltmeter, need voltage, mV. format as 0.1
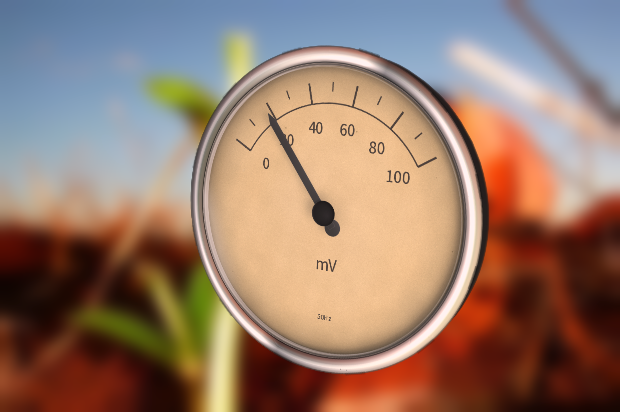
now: 20
